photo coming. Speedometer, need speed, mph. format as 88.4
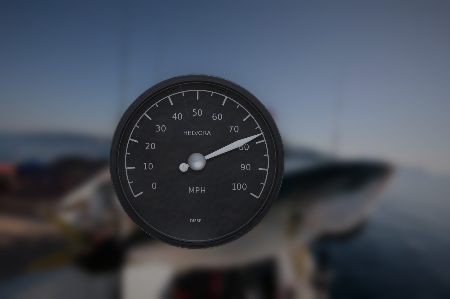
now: 77.5
